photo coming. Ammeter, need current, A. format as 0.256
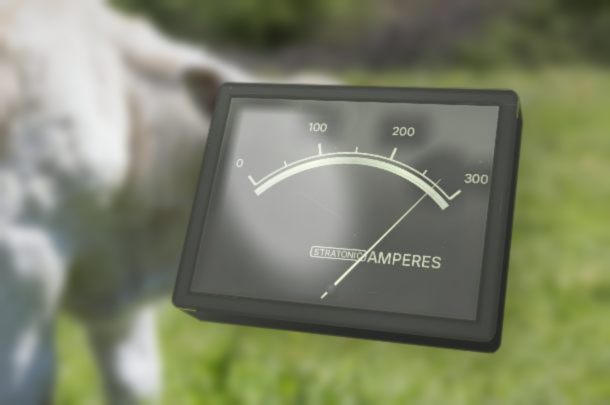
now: 275
